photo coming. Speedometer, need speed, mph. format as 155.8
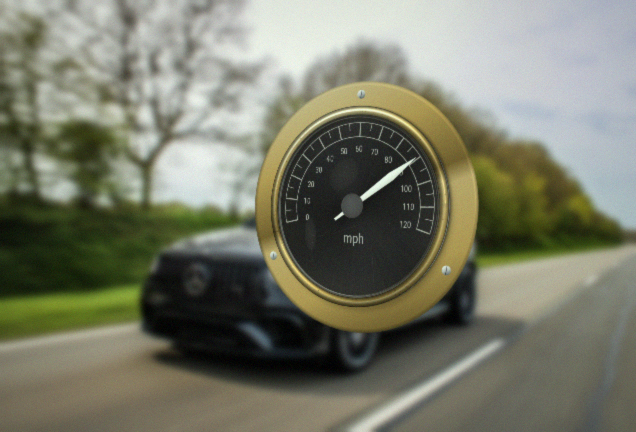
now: 90
